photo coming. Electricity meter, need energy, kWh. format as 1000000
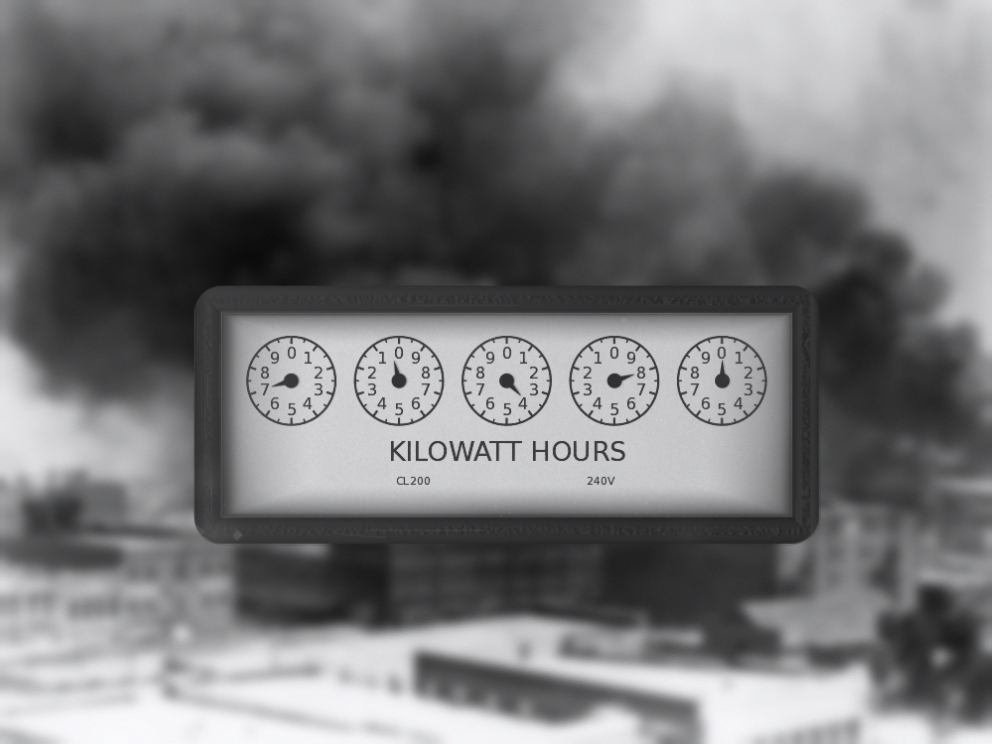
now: 70380
